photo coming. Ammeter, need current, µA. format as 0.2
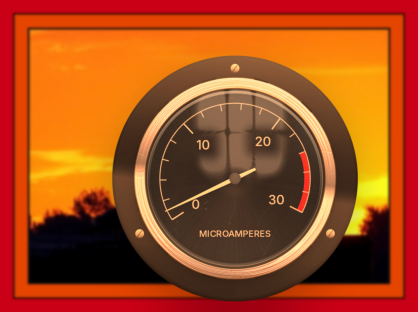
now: 1
